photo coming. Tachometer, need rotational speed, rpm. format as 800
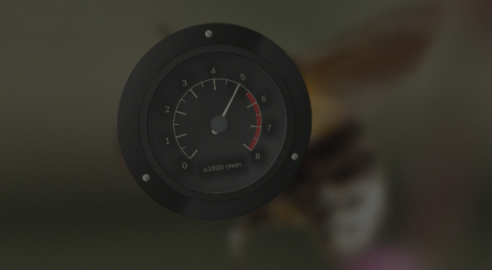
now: 5000
